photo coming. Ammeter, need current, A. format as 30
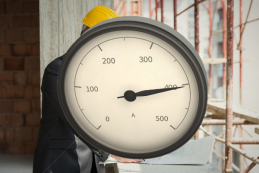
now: 400
